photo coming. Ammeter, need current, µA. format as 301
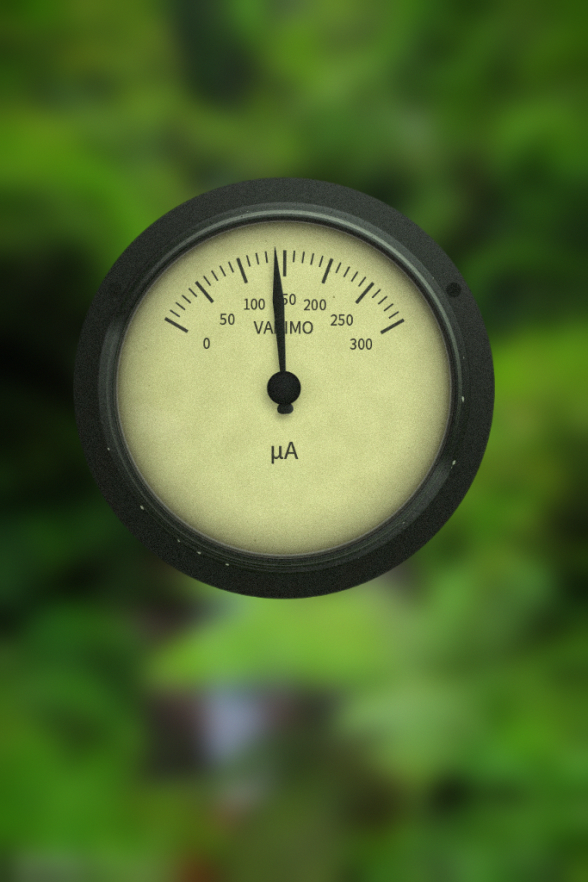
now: 140
